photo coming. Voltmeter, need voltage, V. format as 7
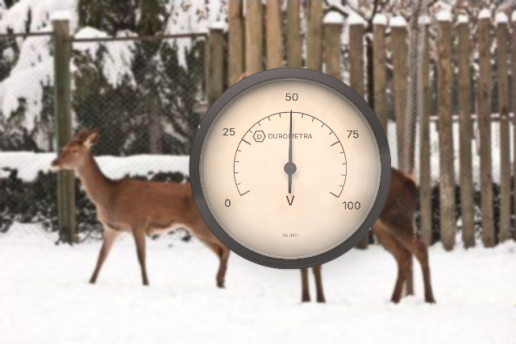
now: 50
